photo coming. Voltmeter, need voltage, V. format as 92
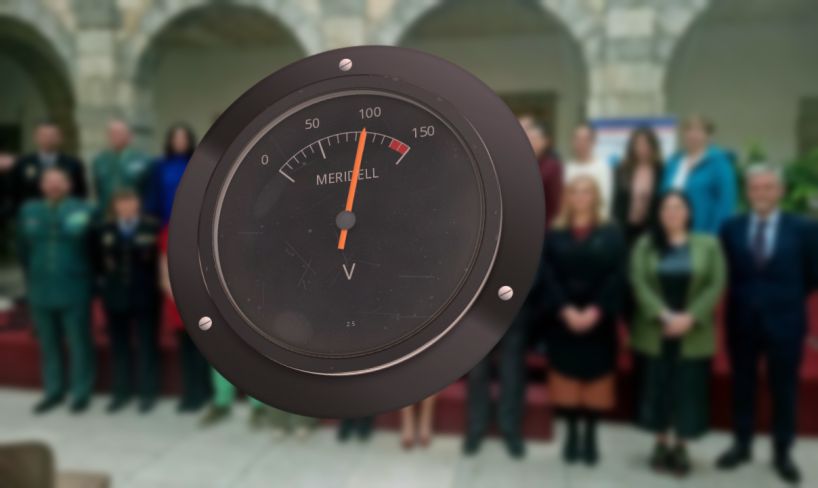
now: 100
